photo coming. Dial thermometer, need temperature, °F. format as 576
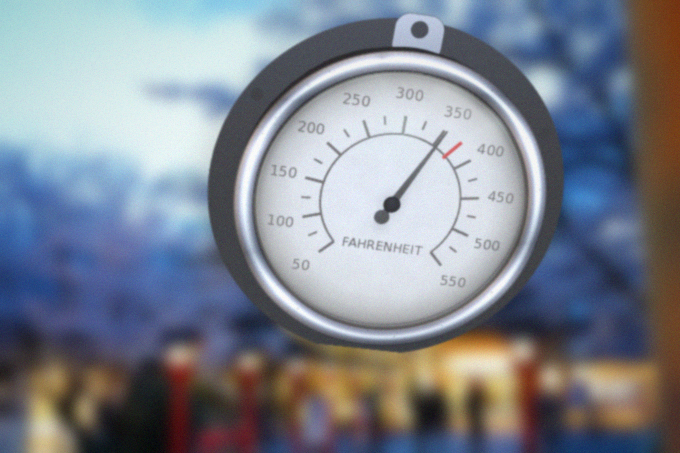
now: 350
